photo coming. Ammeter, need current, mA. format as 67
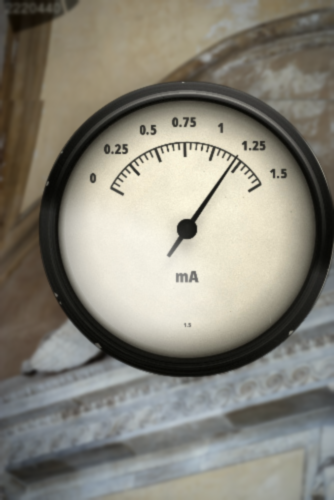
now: 1.2
